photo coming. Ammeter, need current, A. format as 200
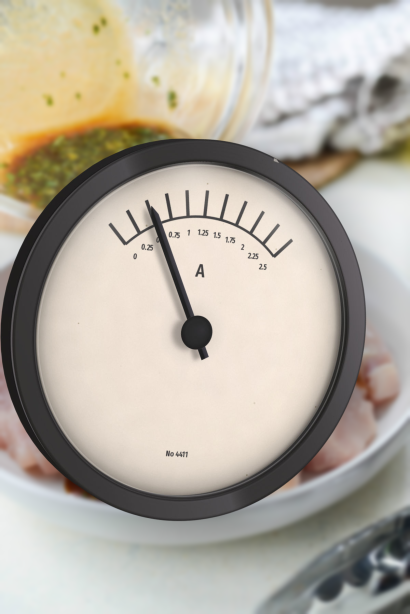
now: 0.5
